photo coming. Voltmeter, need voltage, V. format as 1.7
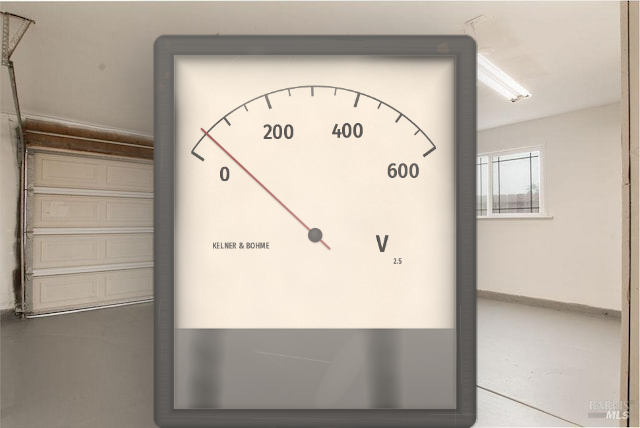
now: 50
